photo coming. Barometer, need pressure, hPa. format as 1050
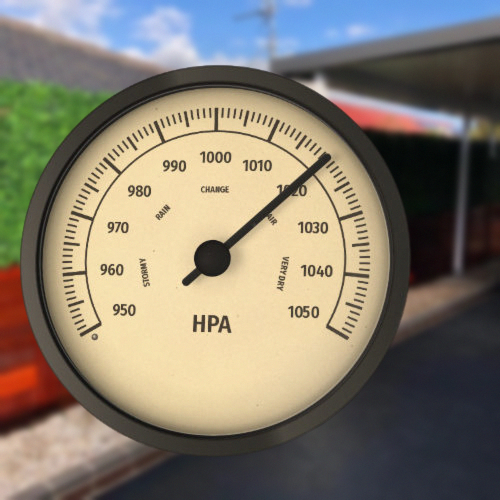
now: 1020
